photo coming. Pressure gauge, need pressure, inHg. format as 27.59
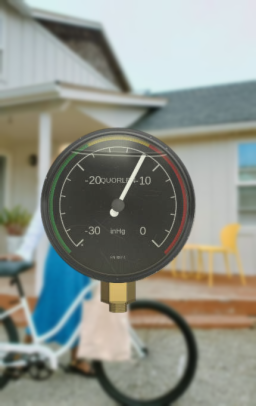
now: -12
